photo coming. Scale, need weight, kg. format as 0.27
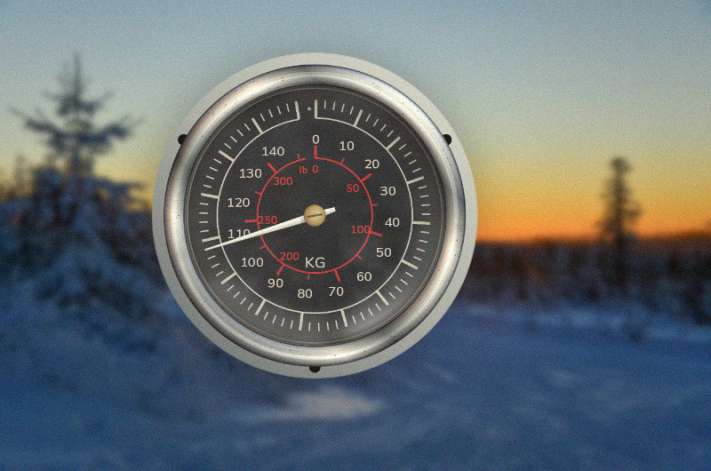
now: 108
